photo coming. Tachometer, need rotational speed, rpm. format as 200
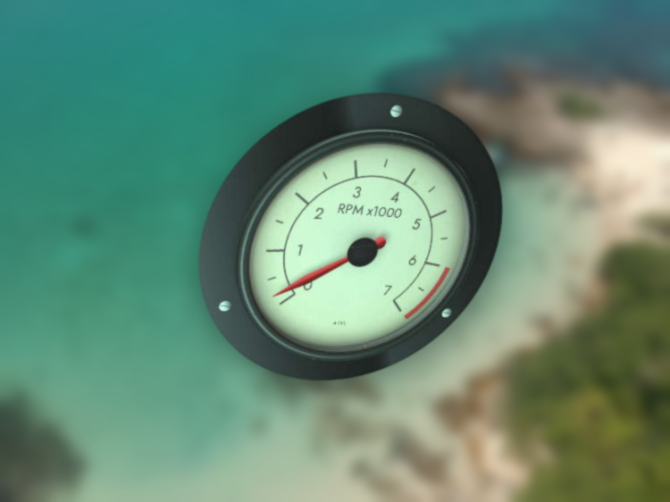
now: 250
